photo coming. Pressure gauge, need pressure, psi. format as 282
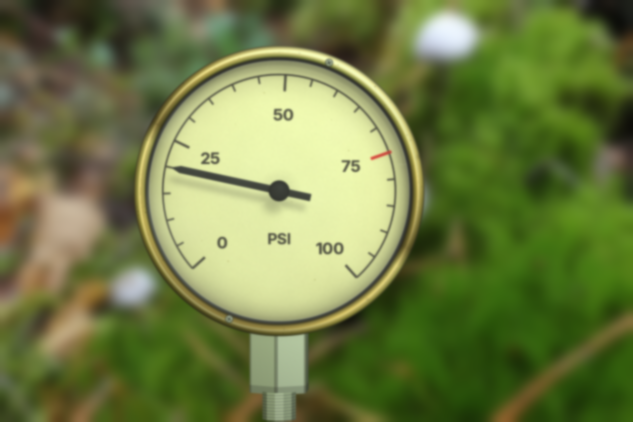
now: 20
